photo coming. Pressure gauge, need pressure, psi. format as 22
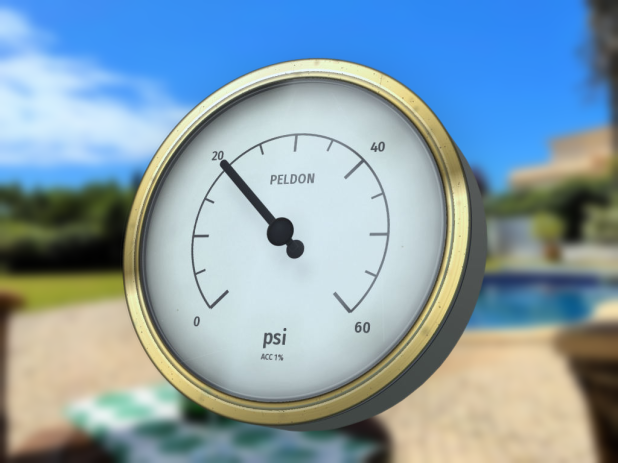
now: 20
